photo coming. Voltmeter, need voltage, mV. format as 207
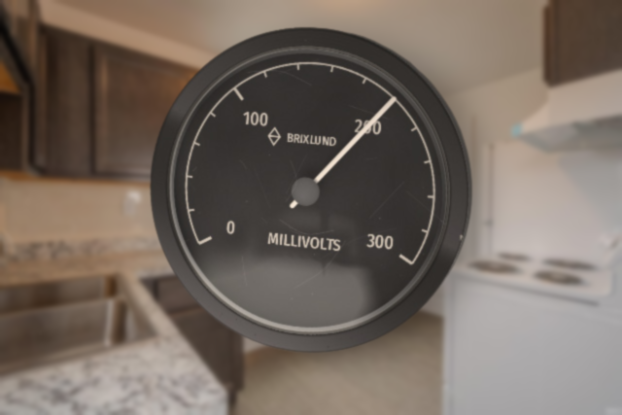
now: 200
